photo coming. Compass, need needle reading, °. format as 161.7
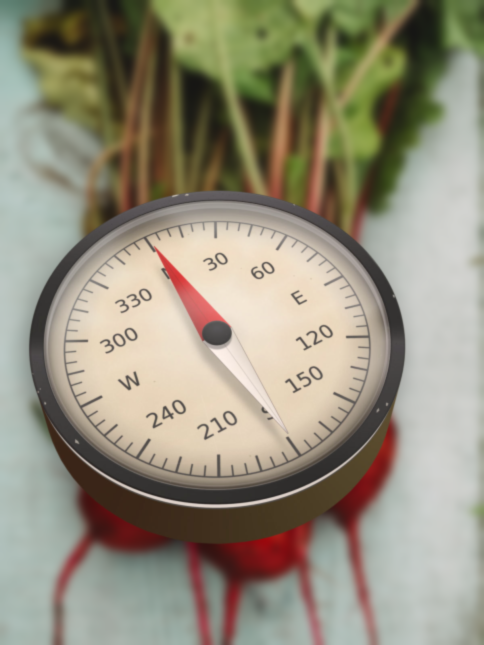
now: 0
